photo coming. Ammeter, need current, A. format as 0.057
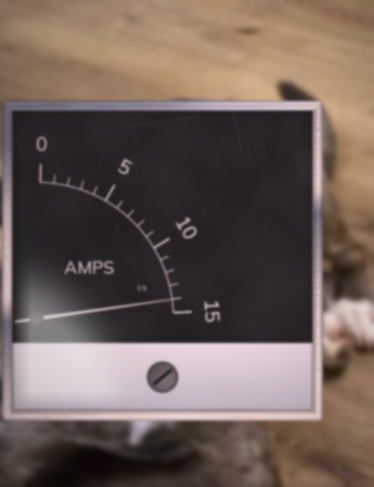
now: 14
